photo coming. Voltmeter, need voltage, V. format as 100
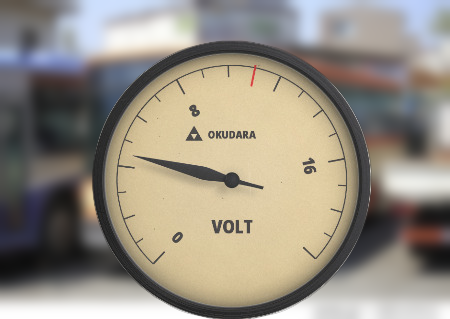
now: 4.5
